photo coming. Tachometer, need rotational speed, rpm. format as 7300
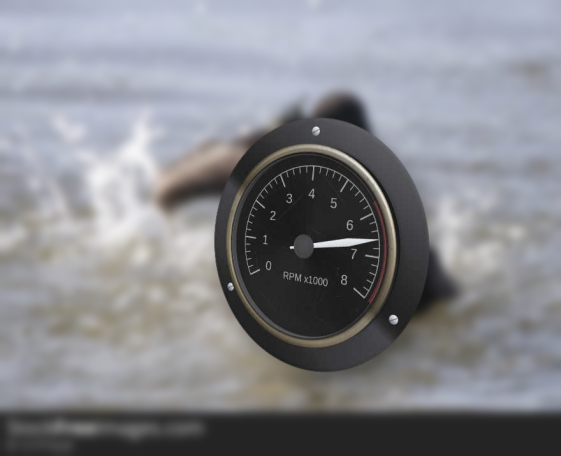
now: 6600
